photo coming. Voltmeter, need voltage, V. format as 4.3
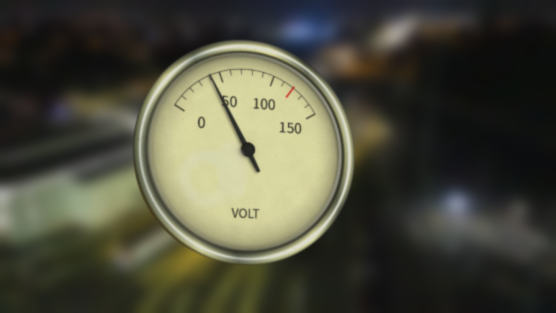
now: 40
